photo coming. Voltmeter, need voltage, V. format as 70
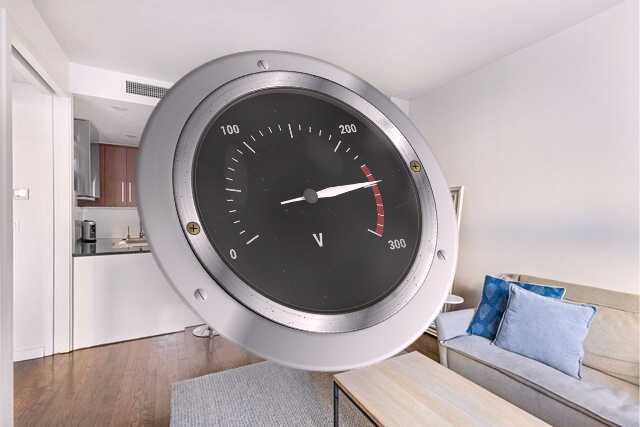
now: 250
